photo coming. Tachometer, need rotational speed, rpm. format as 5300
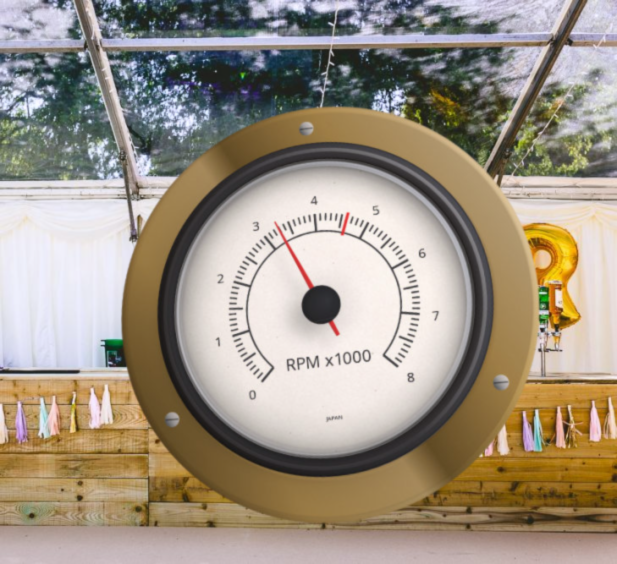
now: 3300
